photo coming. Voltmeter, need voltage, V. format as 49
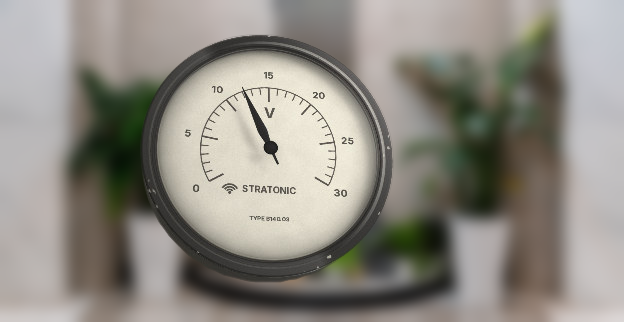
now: 12
